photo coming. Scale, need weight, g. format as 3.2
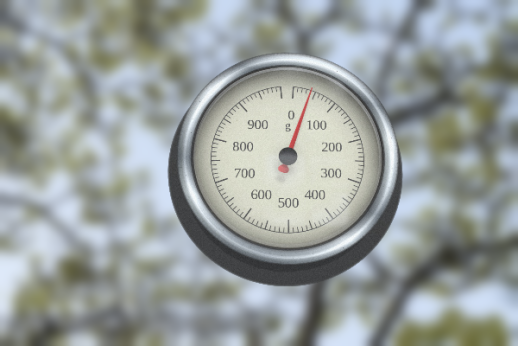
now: 40
